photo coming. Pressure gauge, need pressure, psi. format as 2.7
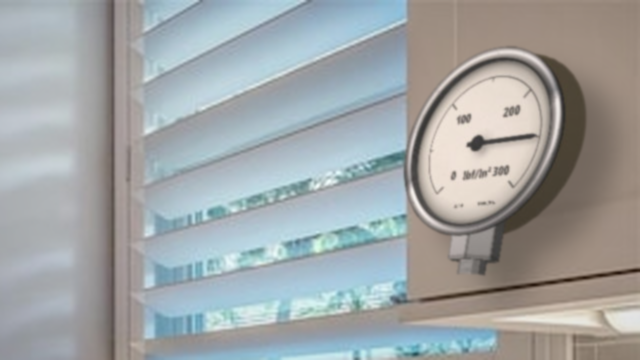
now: 250
